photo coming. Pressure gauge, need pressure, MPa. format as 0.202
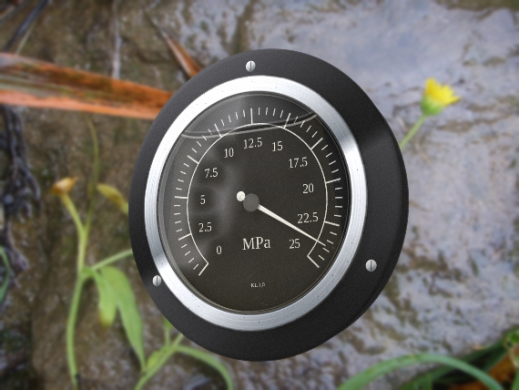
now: 23.75
